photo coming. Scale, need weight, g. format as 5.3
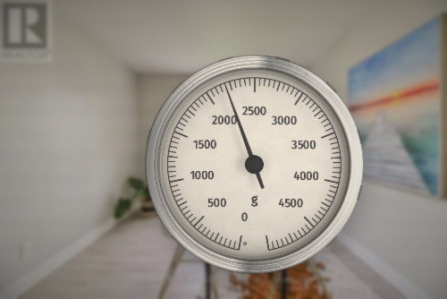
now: 2200
